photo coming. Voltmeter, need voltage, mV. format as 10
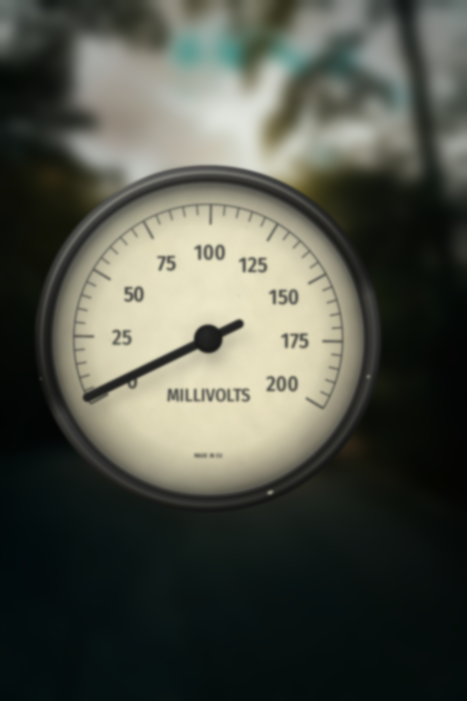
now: 2.5
